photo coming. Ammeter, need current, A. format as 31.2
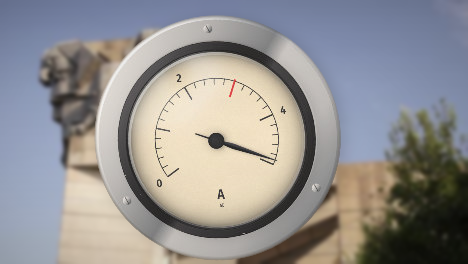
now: 4.9
